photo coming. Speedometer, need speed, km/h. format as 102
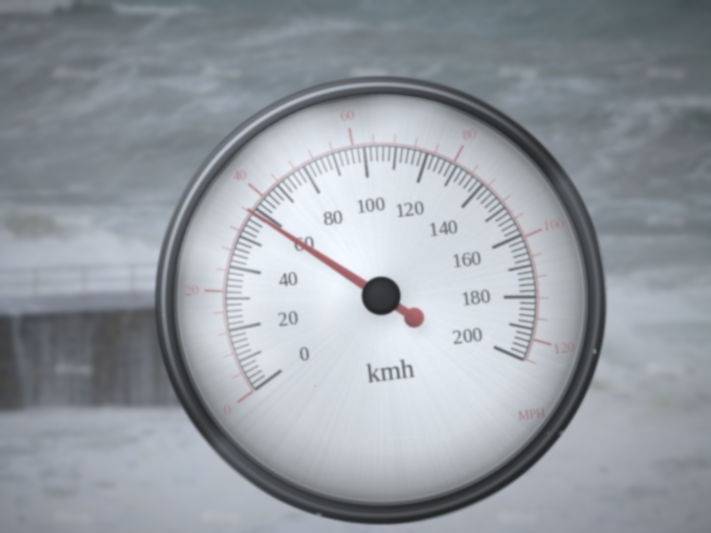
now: 58
